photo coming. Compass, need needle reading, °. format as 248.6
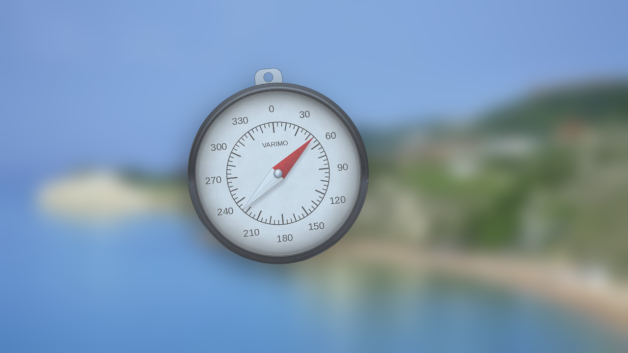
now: 50
